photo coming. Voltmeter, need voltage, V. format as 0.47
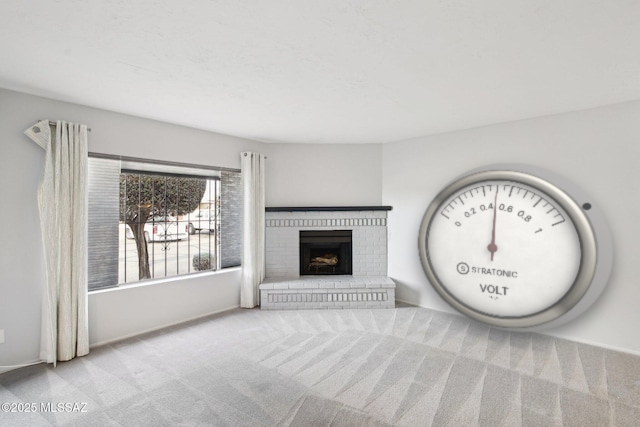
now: 0.5
